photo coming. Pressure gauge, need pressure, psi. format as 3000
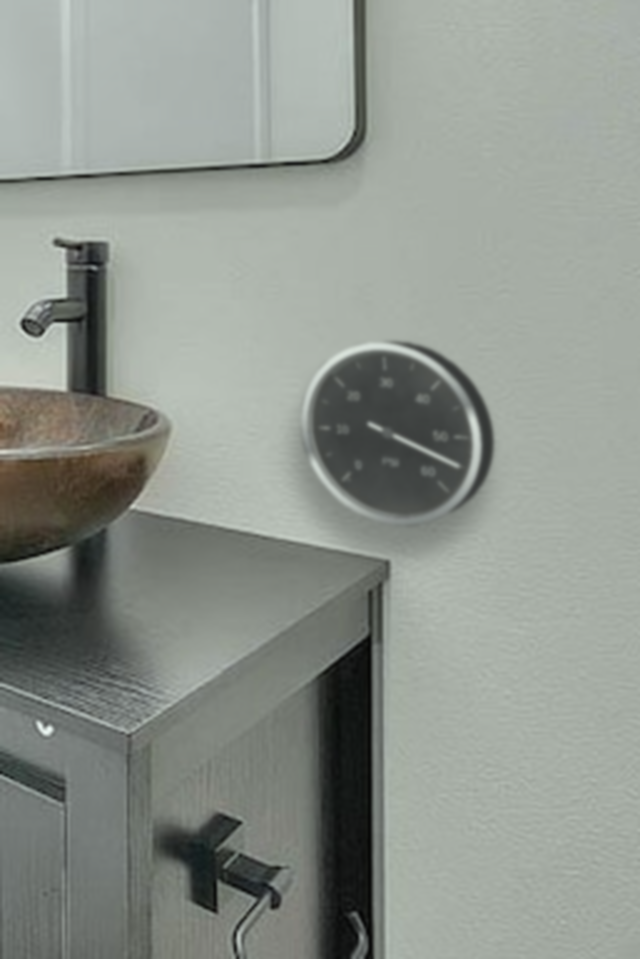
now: 55
